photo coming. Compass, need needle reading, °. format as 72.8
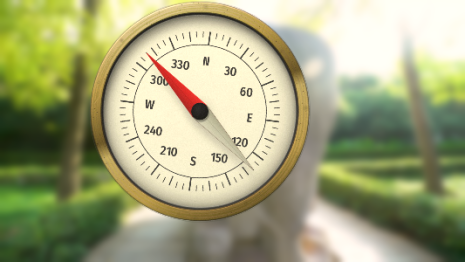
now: 310
